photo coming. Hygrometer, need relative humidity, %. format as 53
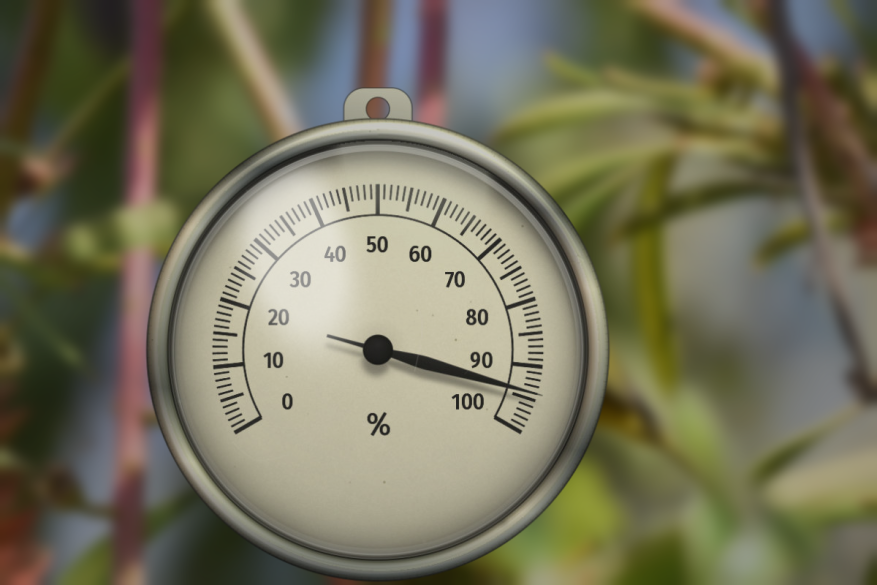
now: 94
